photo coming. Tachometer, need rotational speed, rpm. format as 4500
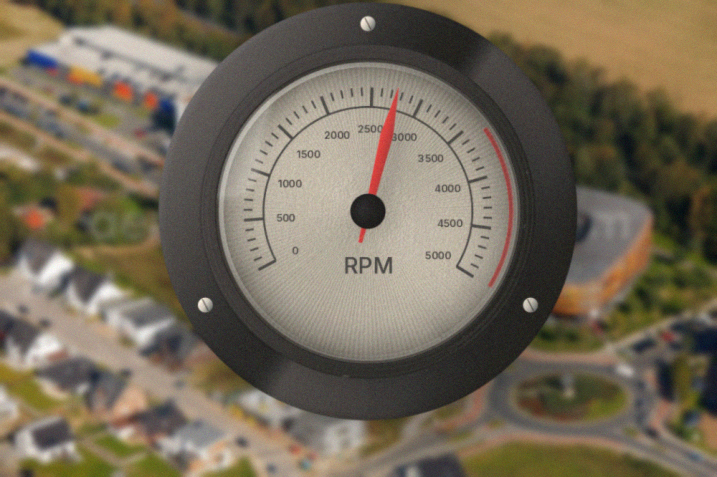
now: 2750
